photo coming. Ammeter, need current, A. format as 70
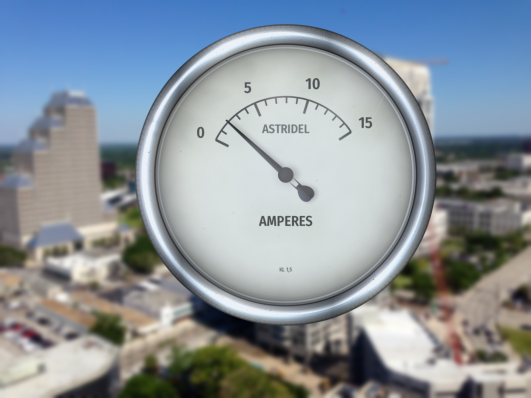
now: 2
